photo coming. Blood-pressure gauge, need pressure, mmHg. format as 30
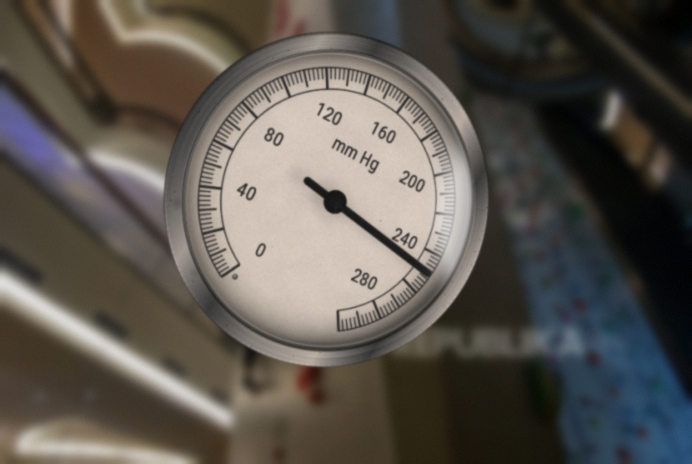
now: 250
